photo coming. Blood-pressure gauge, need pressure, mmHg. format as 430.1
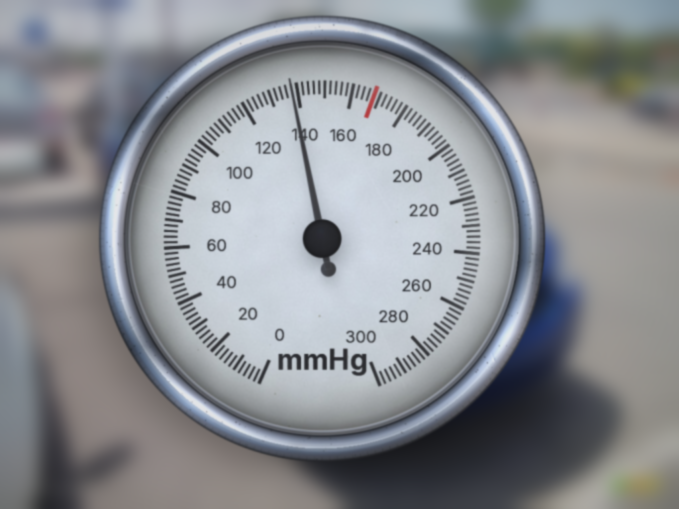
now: 138
